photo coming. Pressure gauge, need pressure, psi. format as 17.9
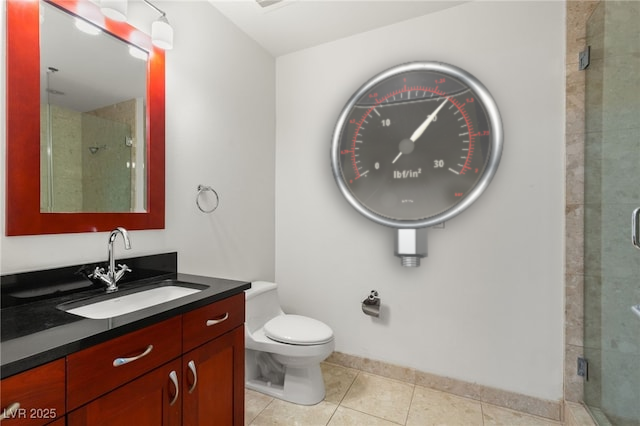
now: 20
